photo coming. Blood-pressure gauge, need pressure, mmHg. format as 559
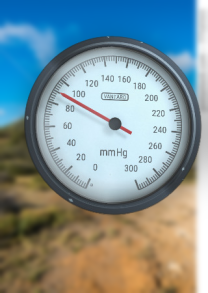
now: 90
